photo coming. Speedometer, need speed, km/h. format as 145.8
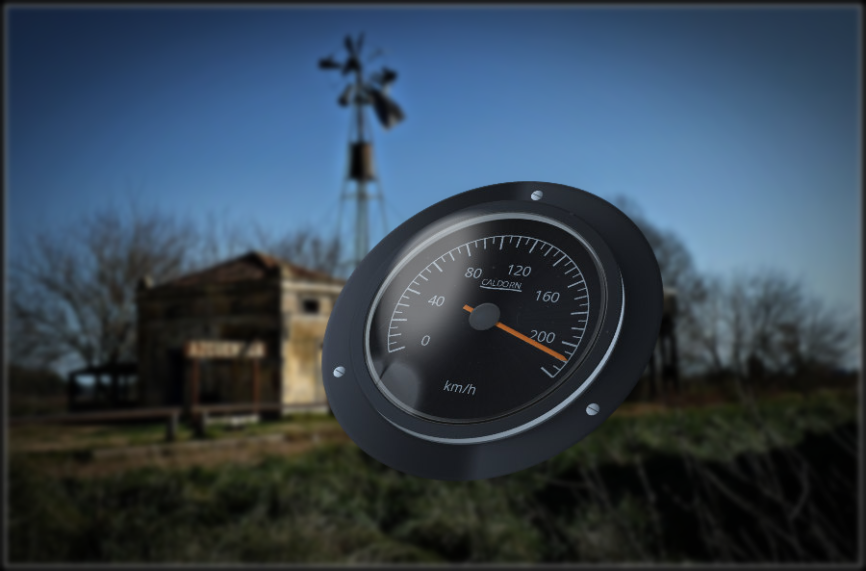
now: 210
